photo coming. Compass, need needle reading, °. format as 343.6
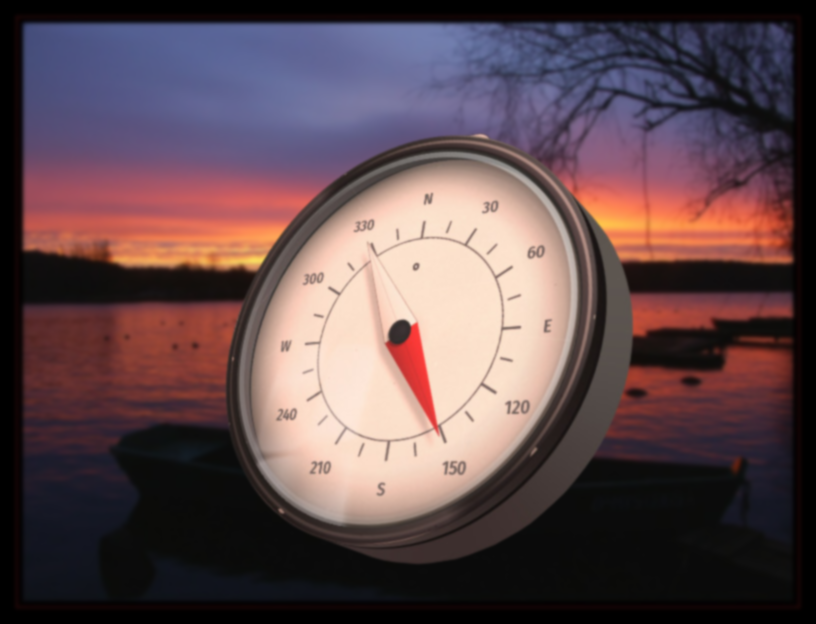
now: 150
